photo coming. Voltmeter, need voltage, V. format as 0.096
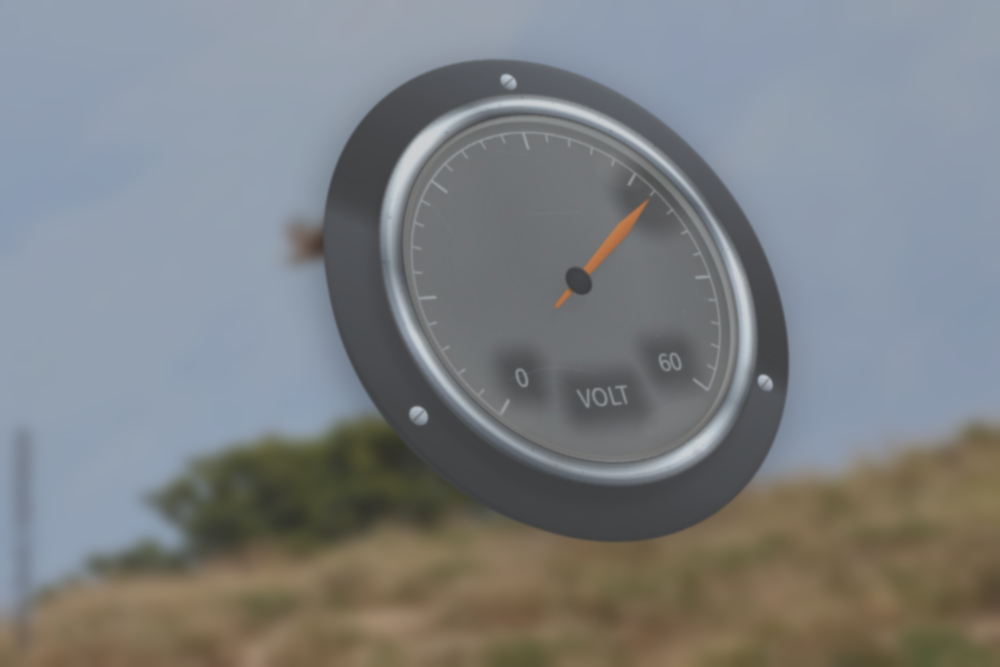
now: 42
